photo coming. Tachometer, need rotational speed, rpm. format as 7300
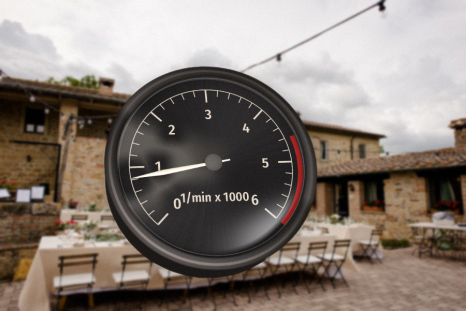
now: 800
